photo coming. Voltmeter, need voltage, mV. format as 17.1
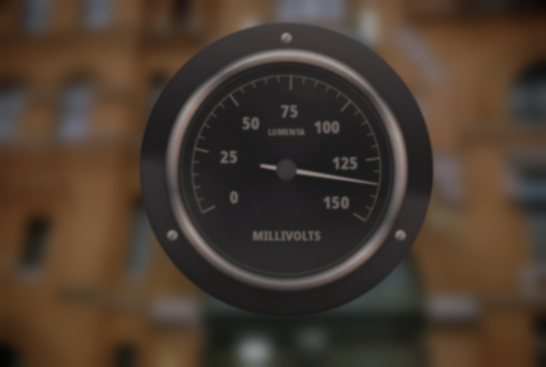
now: 135
